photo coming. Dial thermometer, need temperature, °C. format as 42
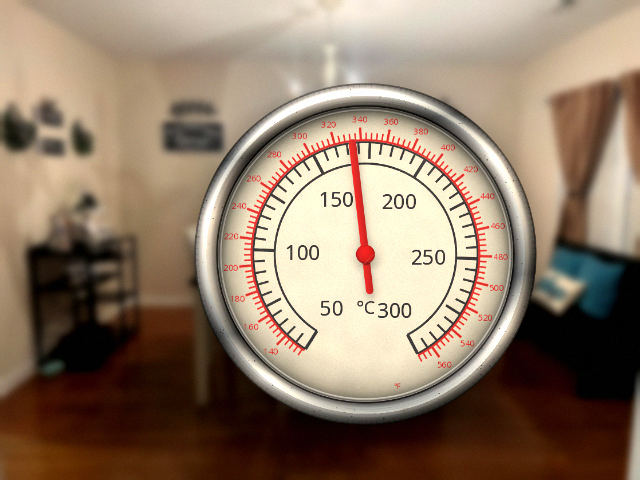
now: 167.5
